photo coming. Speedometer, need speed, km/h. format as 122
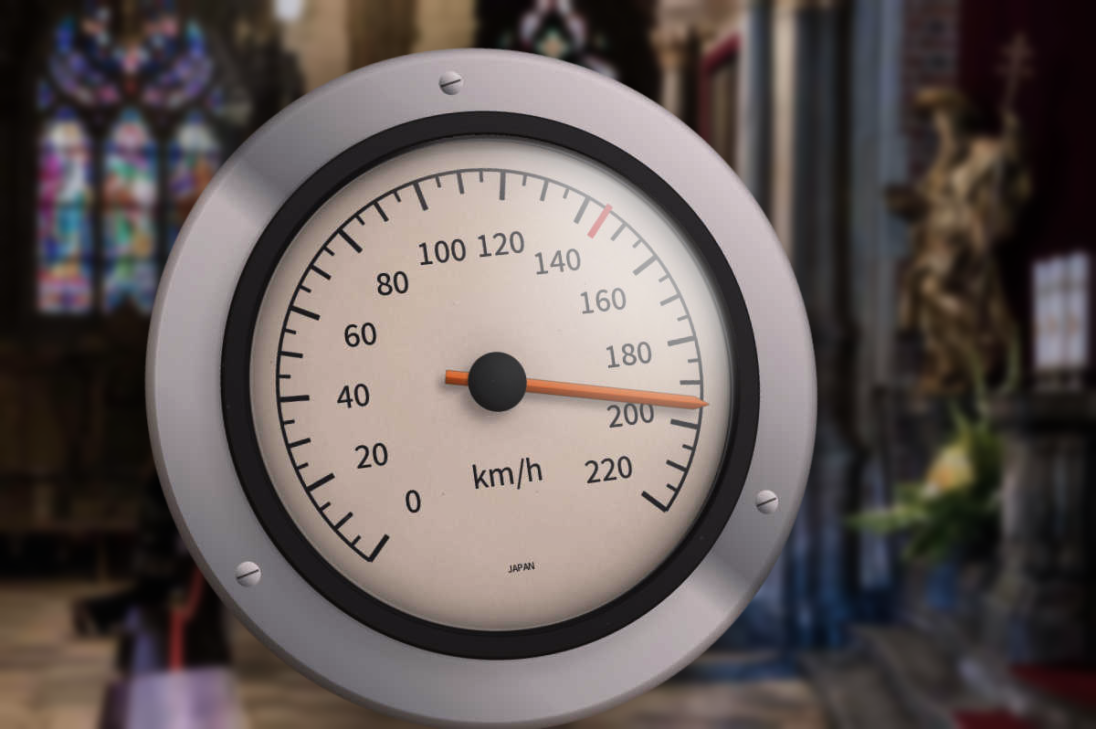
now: 195
